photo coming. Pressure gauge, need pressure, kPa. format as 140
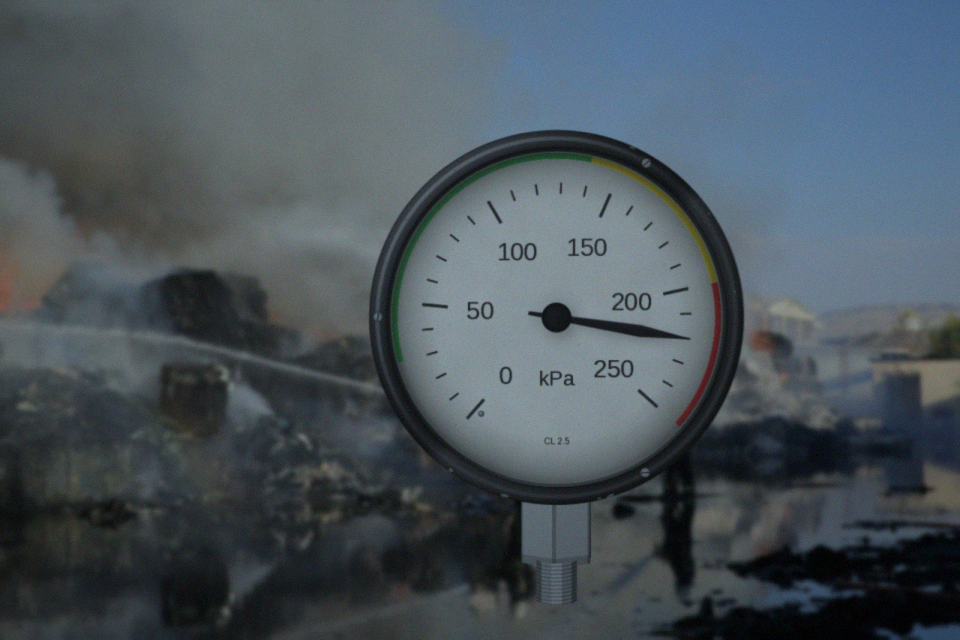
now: 220
